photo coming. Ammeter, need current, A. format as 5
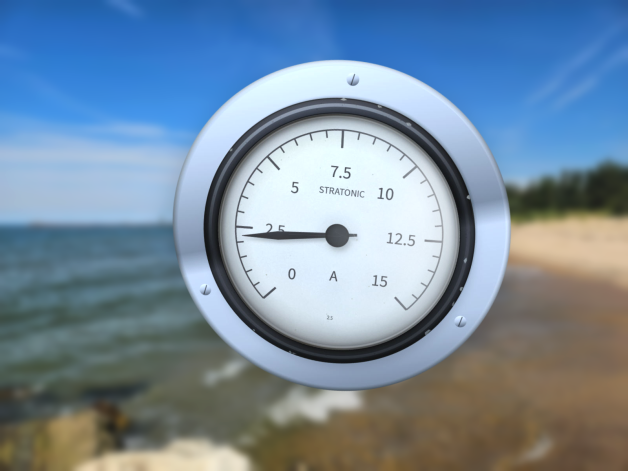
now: 2.25
